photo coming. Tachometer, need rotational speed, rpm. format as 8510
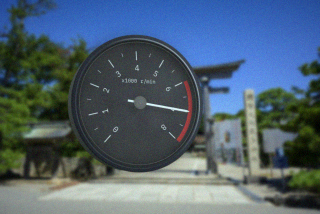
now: 7000
